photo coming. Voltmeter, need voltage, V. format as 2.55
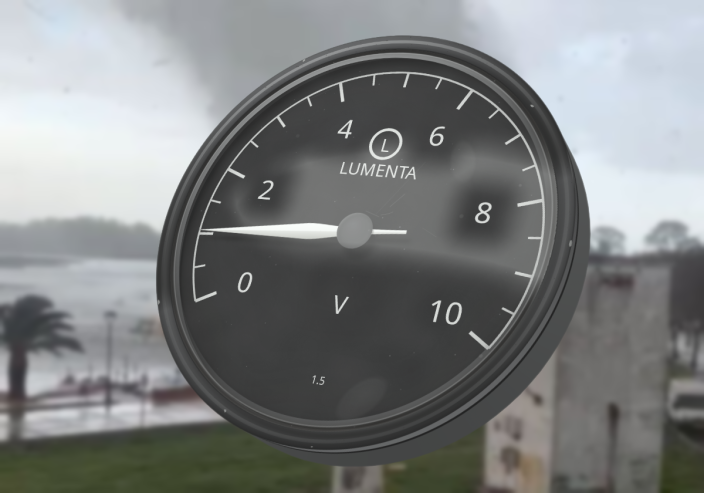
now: 1
